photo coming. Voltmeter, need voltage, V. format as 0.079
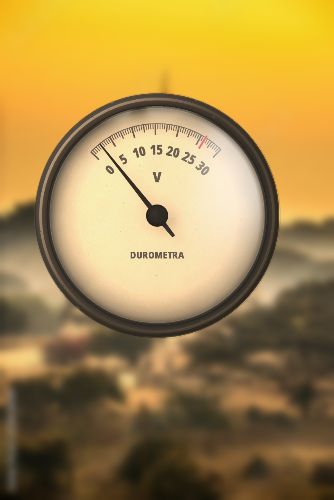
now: 2.5
